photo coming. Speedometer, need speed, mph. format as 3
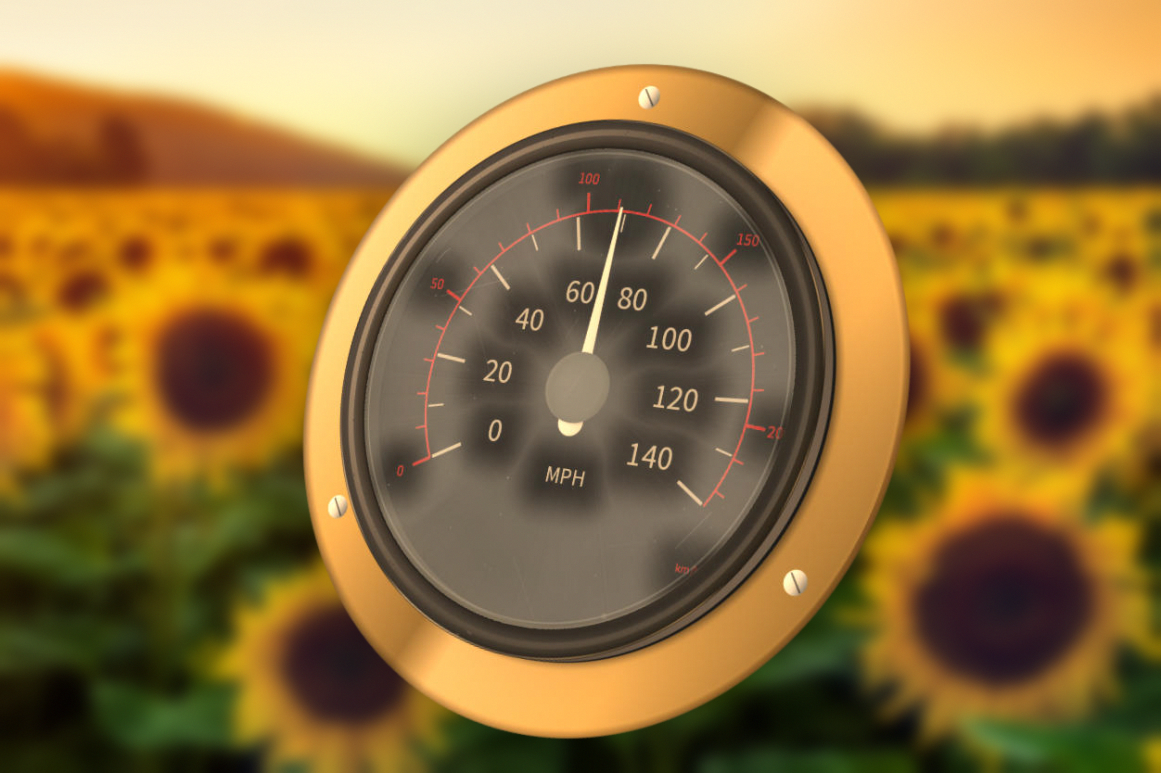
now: 70
